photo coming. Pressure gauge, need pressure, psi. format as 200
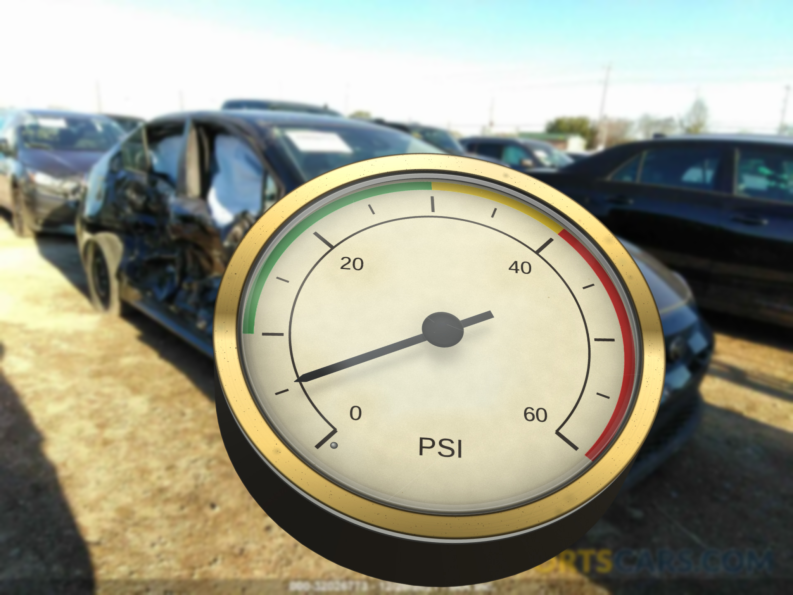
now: 5
